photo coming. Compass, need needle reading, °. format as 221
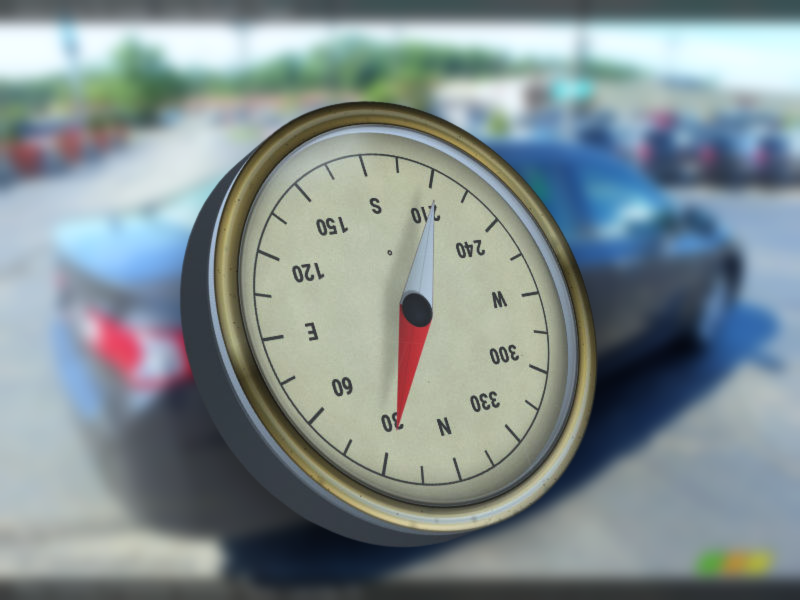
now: 30
